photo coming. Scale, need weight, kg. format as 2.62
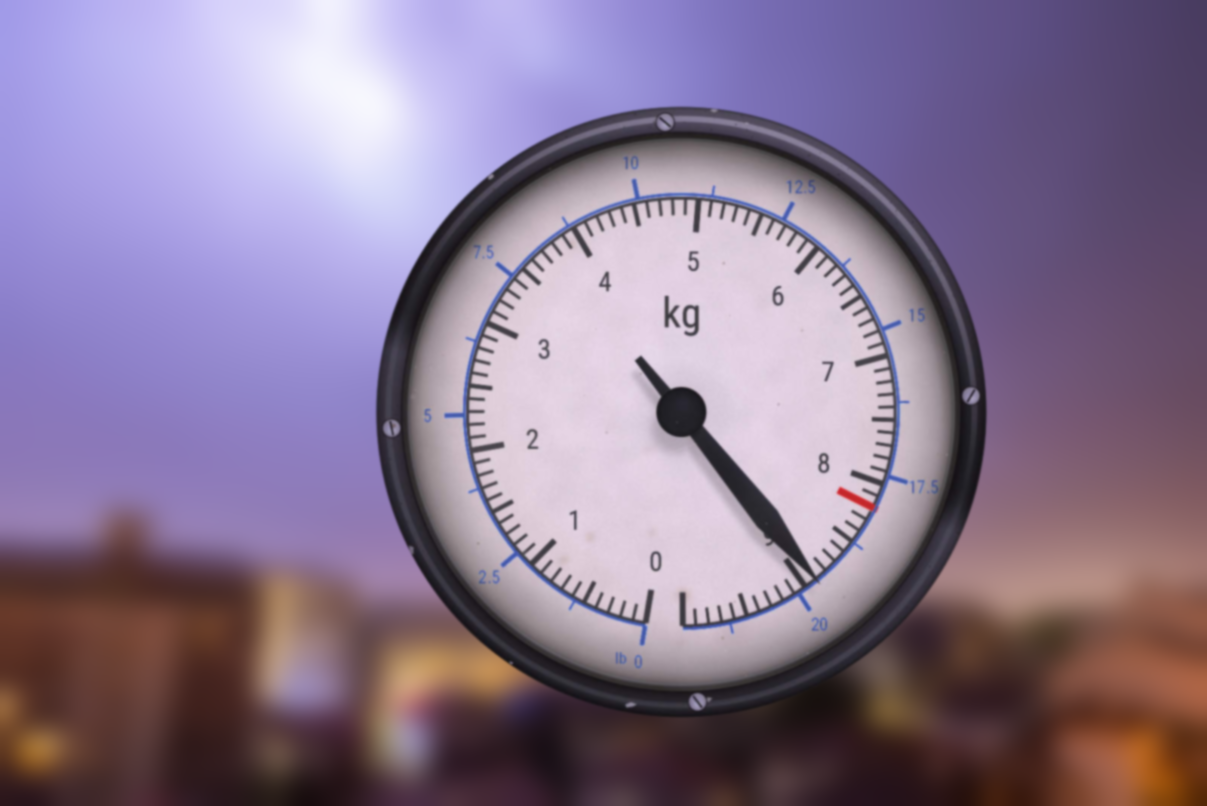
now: 8.9
